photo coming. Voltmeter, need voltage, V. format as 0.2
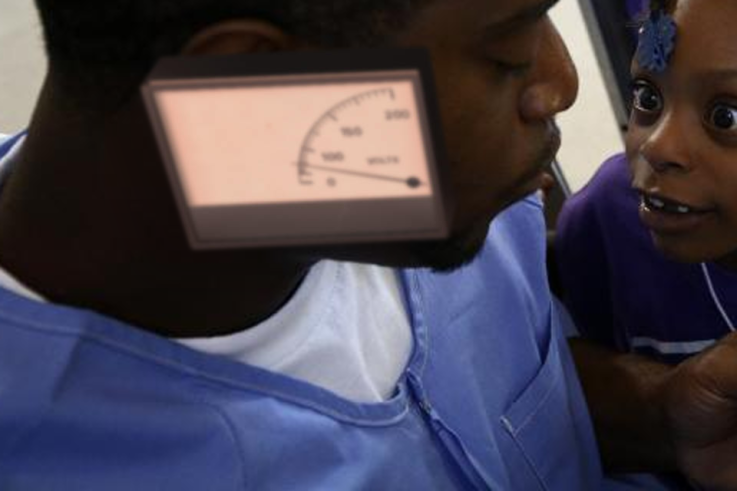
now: 75
